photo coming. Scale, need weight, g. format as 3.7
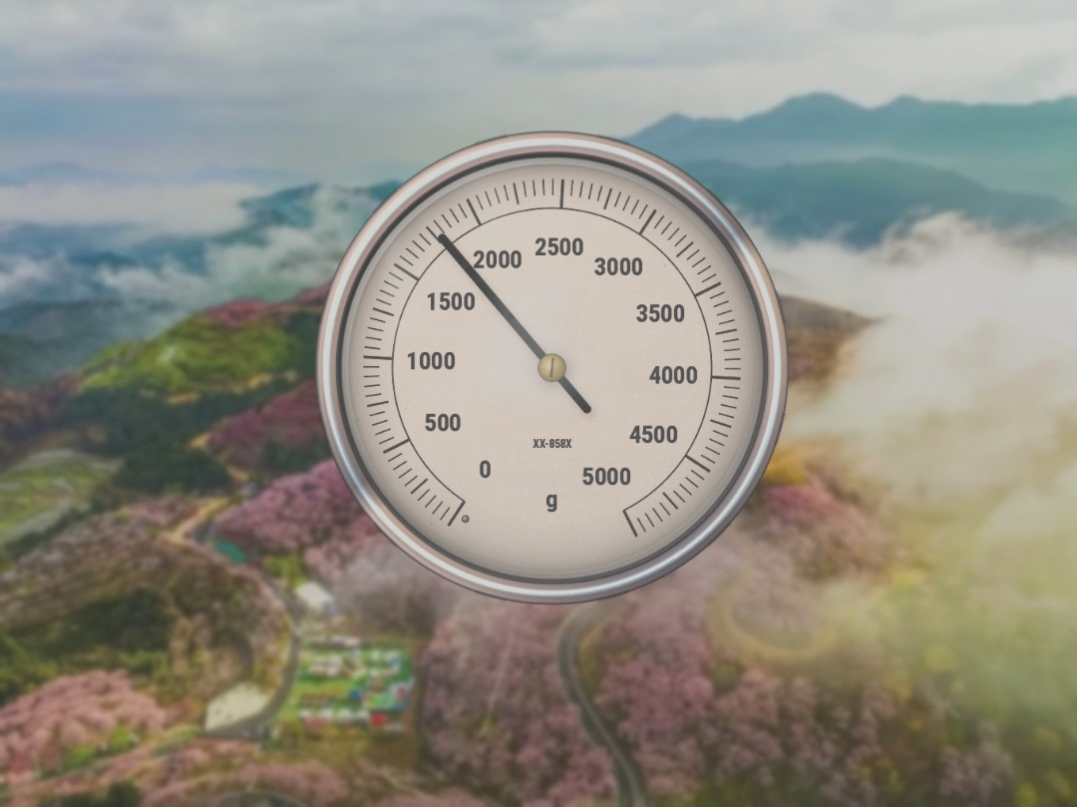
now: 1775
